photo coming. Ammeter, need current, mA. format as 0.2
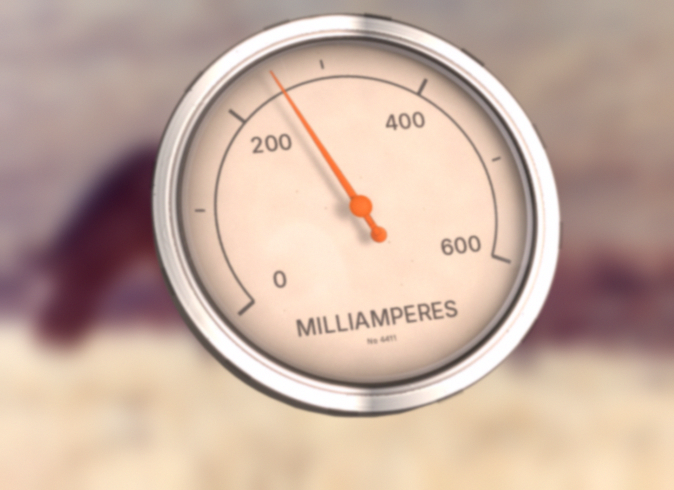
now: 250
